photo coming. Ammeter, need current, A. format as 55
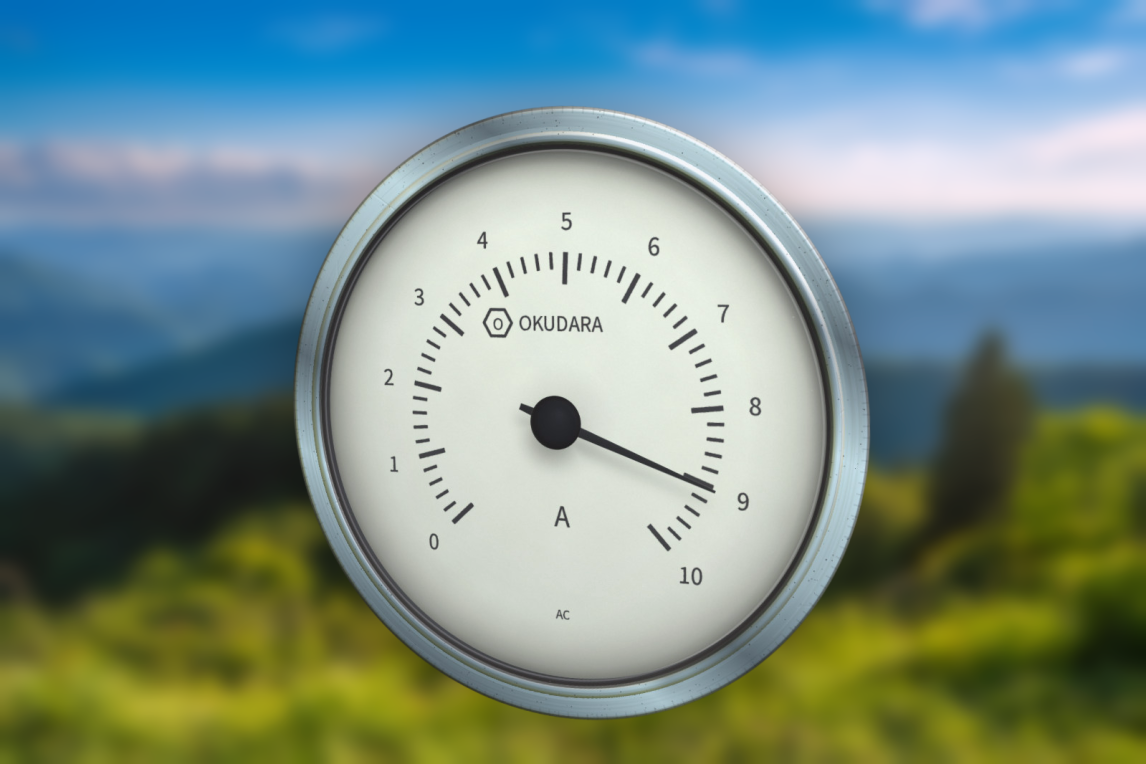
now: 9
